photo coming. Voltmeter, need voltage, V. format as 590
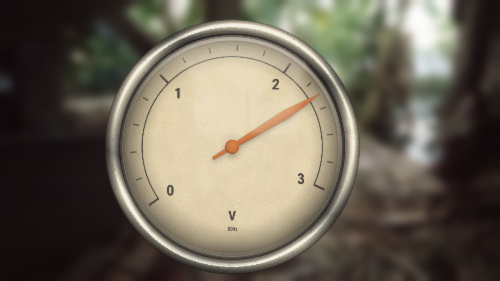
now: 2.3
